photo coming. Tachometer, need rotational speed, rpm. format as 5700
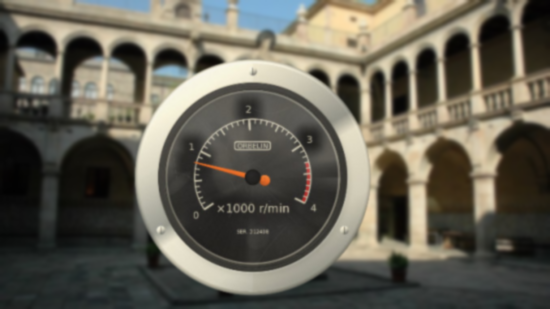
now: 800
